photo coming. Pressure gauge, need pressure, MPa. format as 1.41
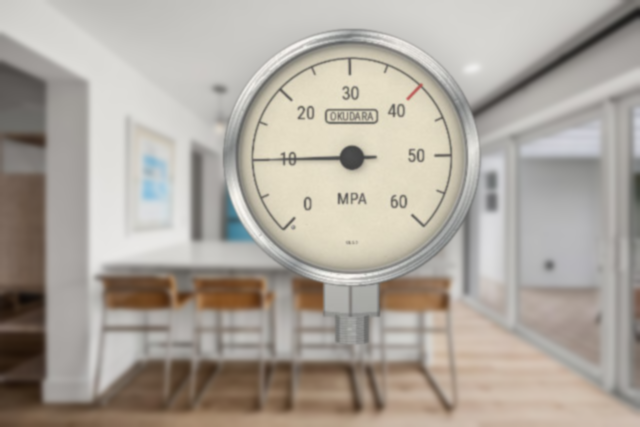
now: 10
